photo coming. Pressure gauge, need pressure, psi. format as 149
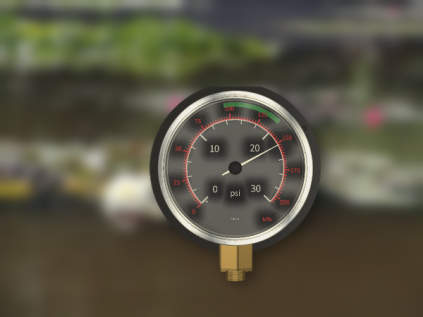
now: 22
